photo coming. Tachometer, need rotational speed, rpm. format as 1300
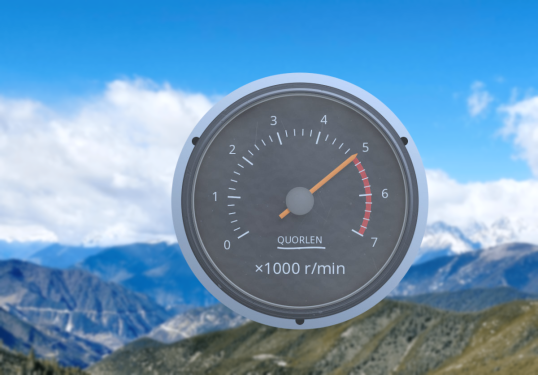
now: 5000
